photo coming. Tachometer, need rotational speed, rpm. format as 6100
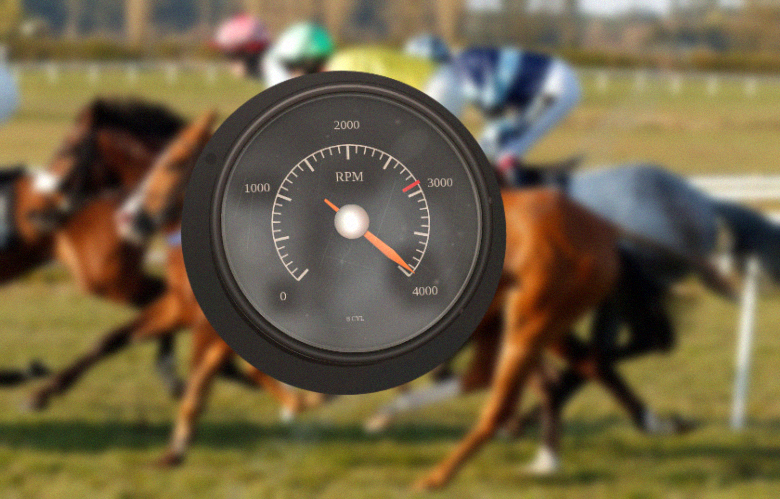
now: 3950
